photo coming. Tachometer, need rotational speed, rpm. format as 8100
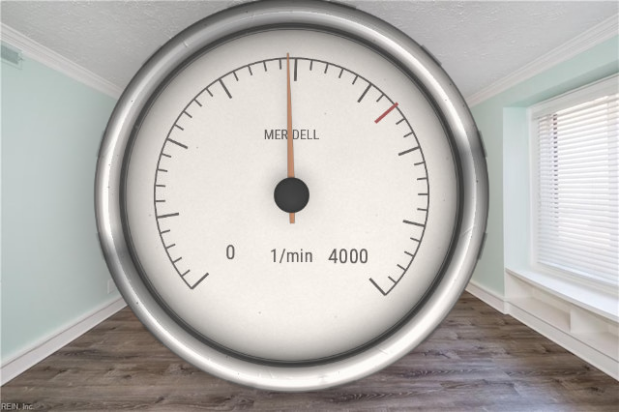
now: 1950
